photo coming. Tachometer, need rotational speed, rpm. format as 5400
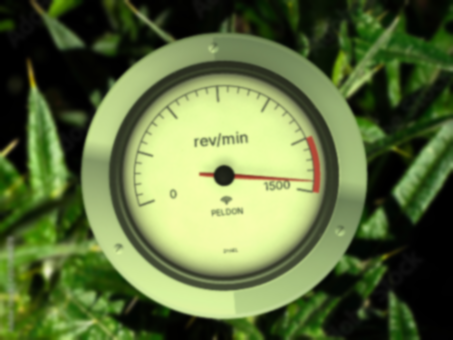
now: 1450
